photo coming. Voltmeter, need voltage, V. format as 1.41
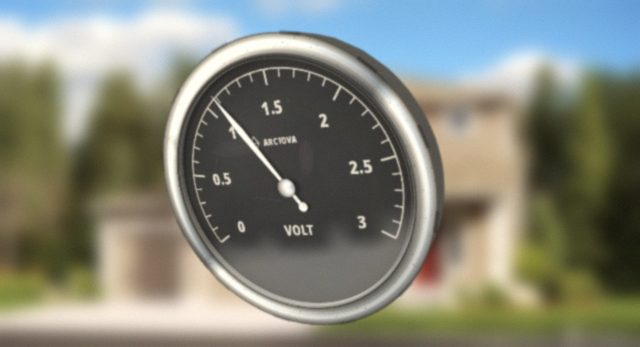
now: 1.1
